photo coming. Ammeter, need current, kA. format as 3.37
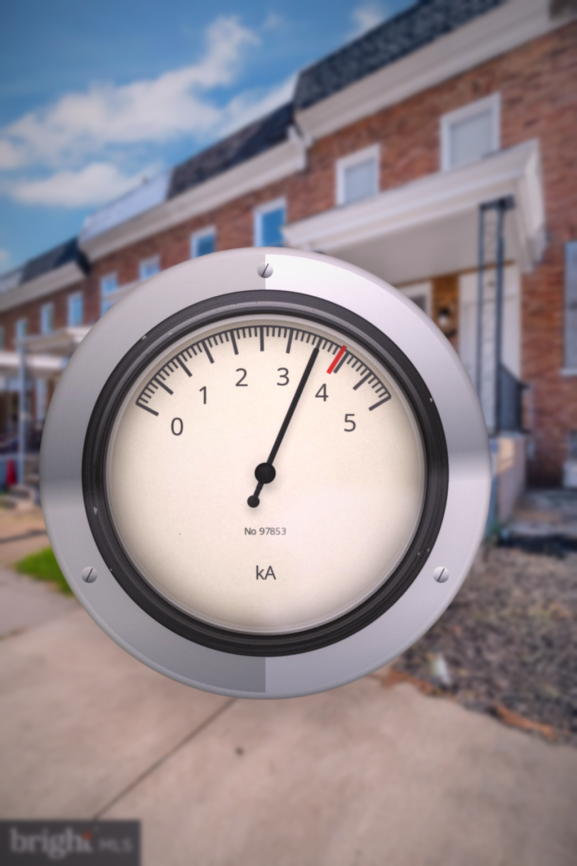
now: 3.5
